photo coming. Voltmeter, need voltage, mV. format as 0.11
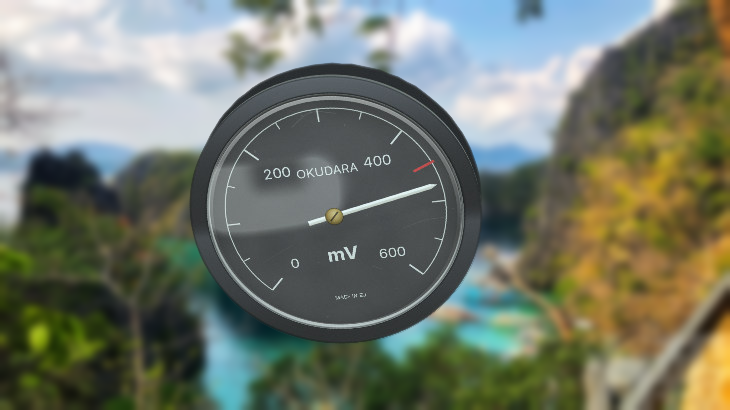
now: 475
